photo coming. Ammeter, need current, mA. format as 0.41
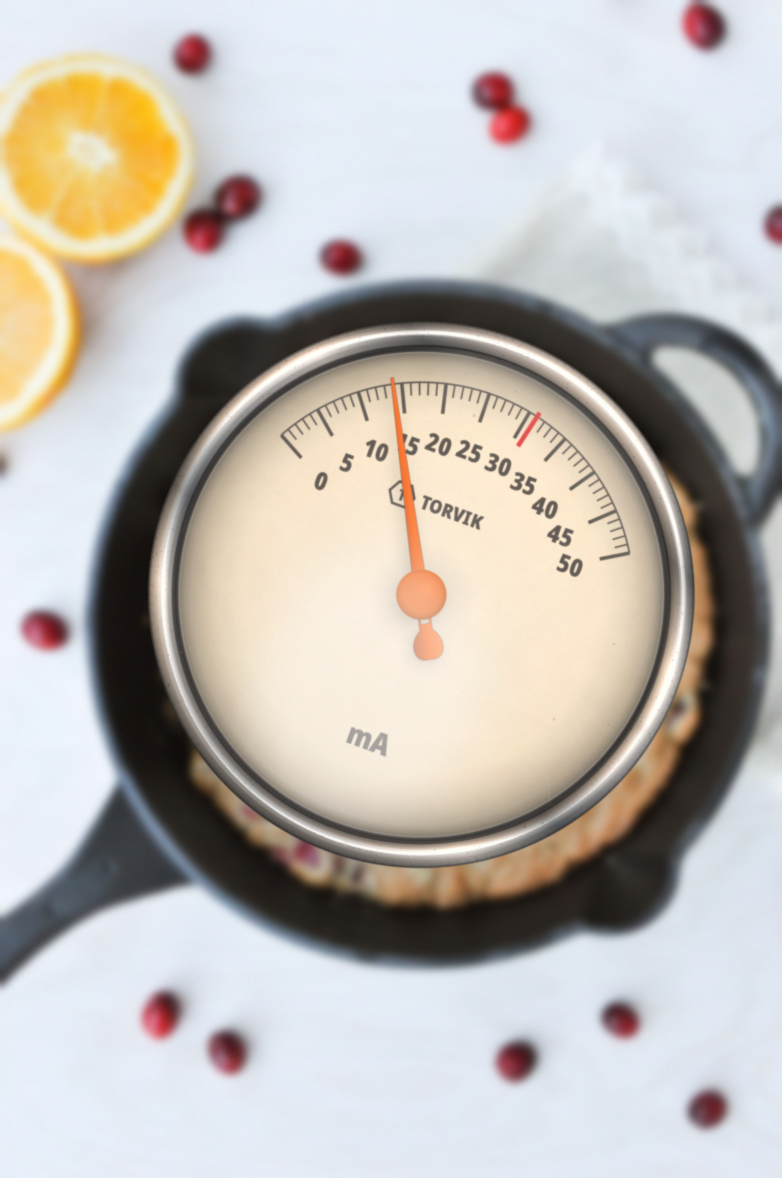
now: 14
